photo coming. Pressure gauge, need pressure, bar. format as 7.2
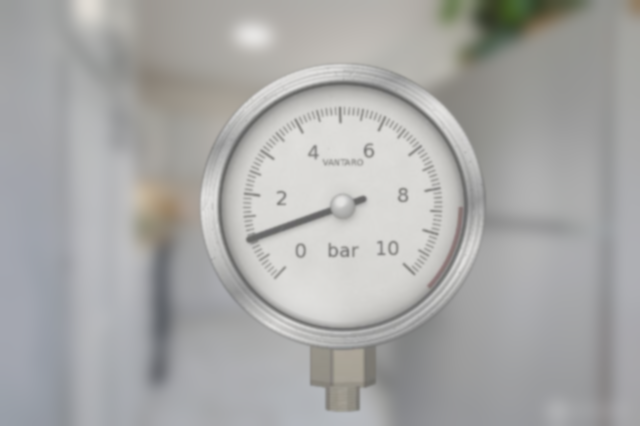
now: 1
